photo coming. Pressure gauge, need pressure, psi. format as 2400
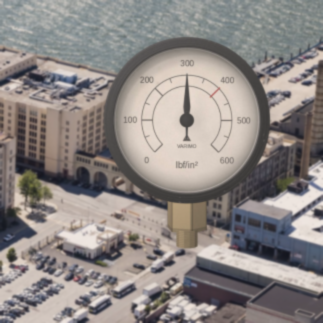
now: 300
